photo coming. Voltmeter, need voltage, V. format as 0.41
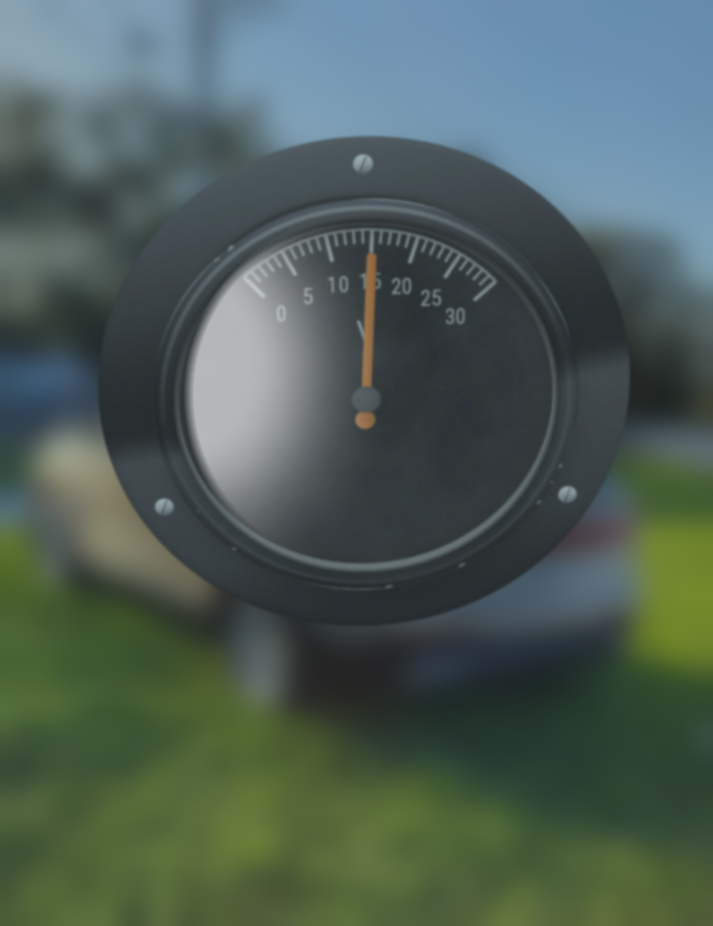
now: 15
